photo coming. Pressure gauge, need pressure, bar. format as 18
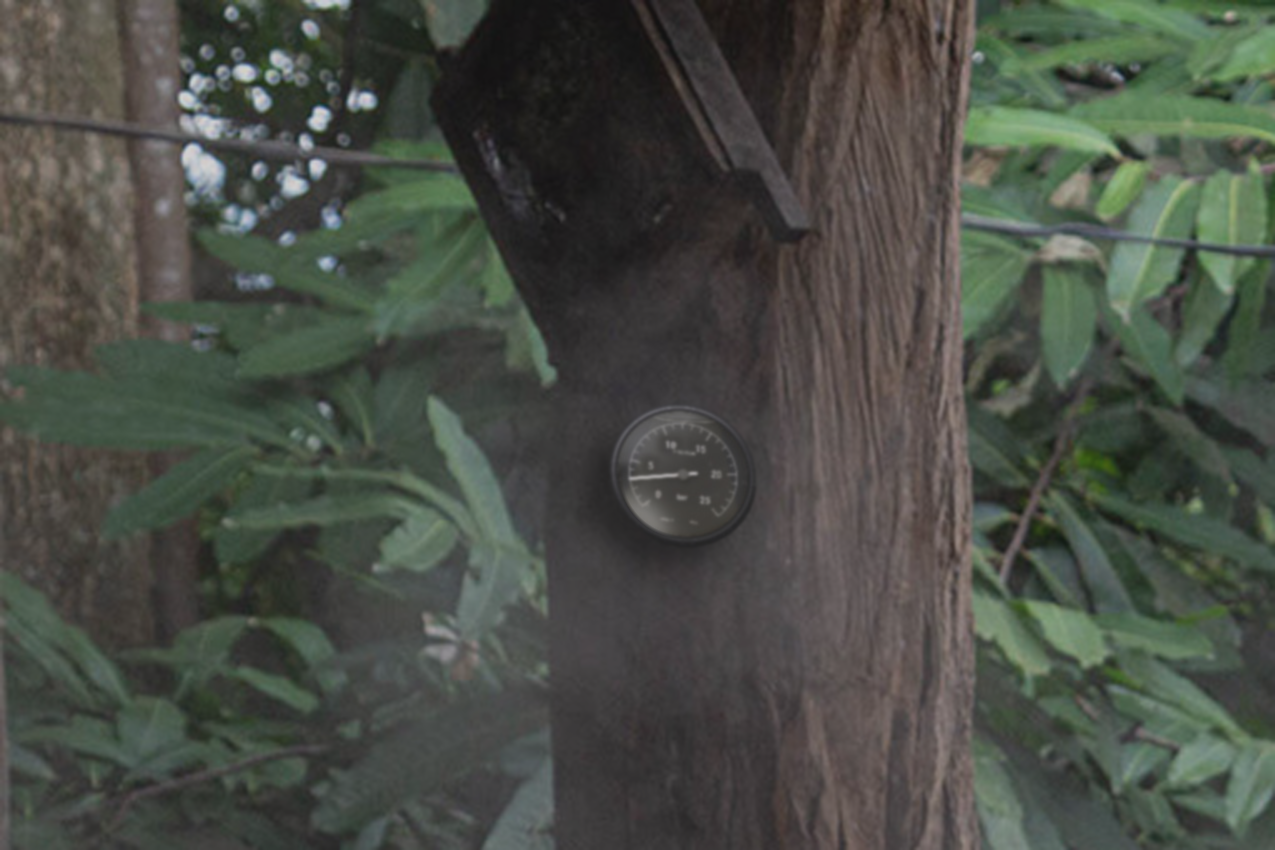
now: 3
